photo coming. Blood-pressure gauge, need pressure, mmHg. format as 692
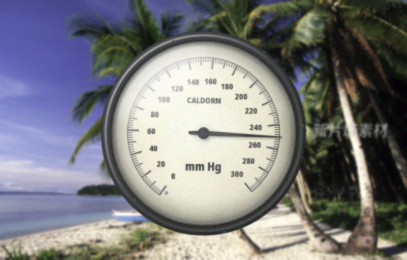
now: 250
